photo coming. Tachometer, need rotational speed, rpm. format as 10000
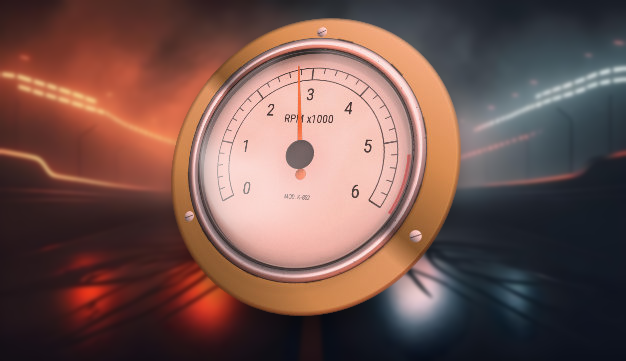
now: 2800
